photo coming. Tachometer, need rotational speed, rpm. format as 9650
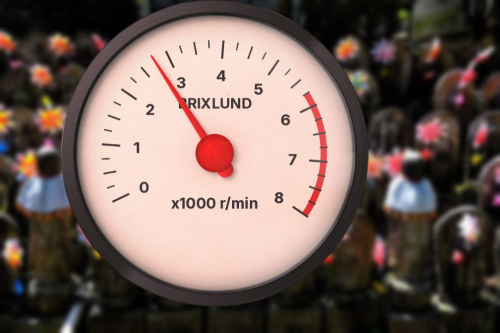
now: 2750
